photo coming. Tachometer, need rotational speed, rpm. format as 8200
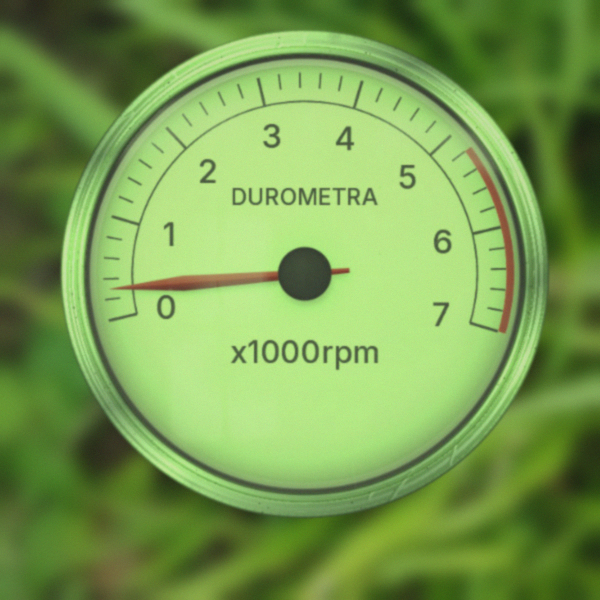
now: 300
